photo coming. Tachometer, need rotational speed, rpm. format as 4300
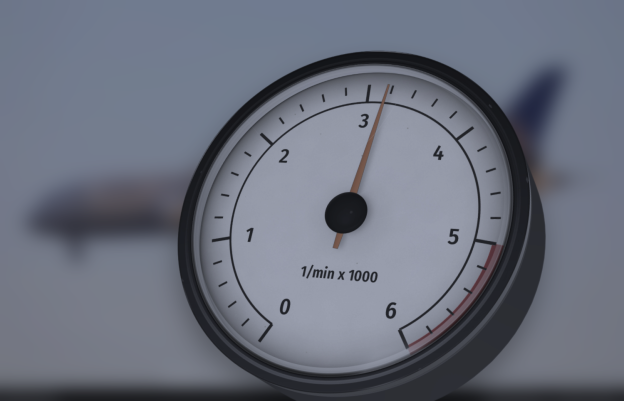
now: 3200
